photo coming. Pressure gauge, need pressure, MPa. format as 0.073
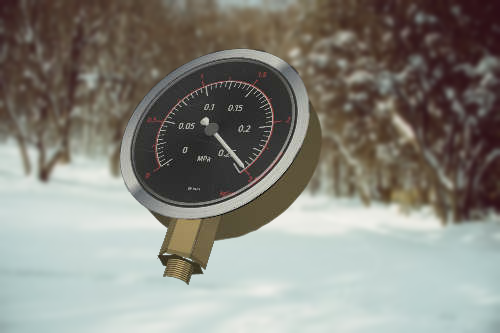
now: 0.245
